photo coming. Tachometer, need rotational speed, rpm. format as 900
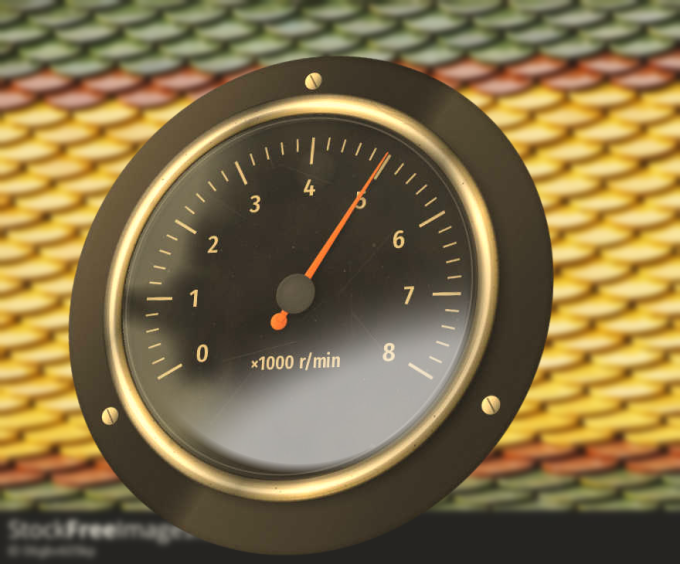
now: 5000
